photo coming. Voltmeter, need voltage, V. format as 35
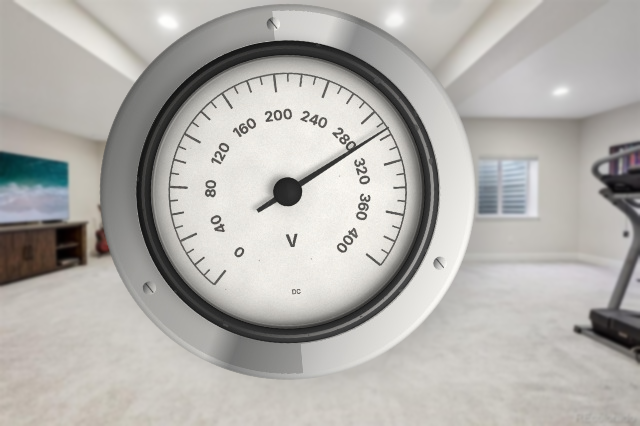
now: 295
